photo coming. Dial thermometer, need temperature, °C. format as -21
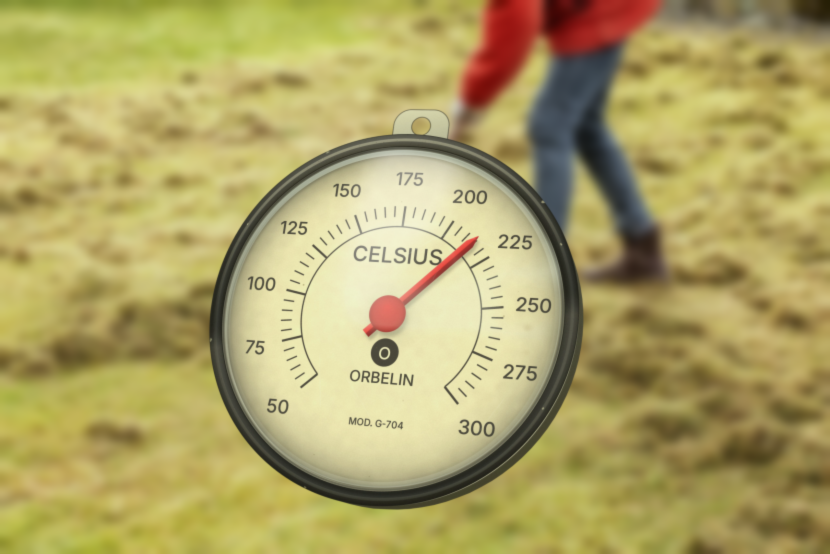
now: 215
